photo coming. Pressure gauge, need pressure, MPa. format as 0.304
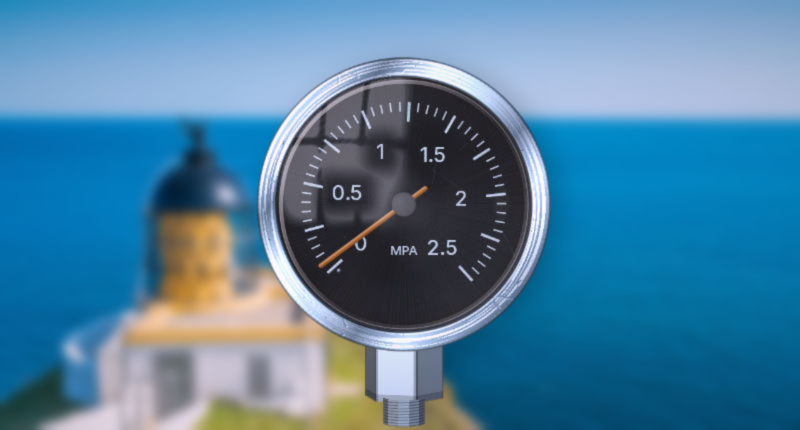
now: 0.05
